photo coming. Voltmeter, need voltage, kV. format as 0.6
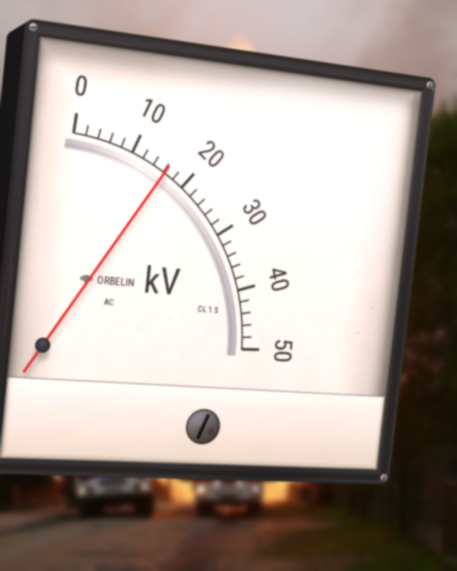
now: 16
